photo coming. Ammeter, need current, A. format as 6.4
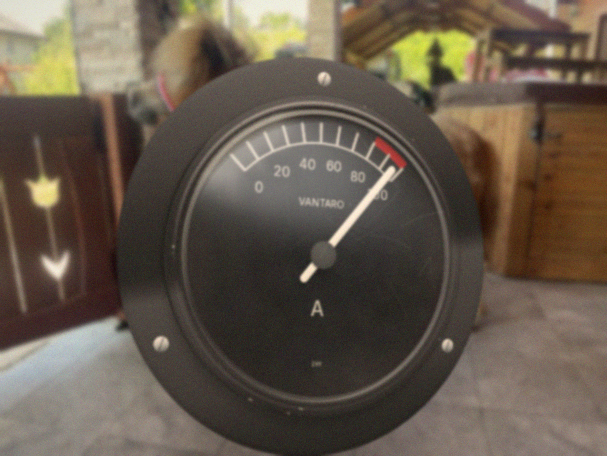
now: 95
